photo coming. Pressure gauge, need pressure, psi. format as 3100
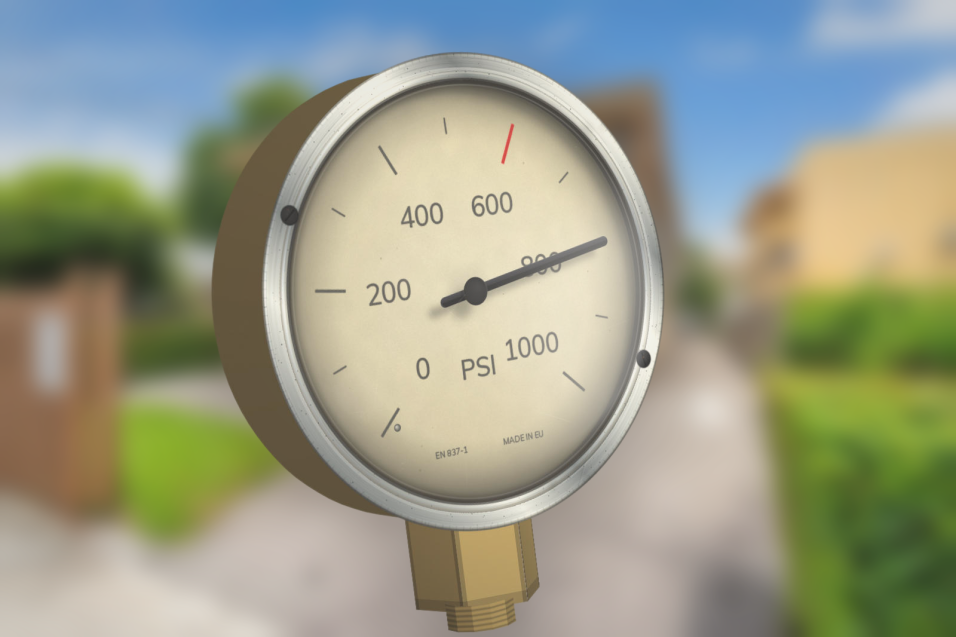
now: 800
